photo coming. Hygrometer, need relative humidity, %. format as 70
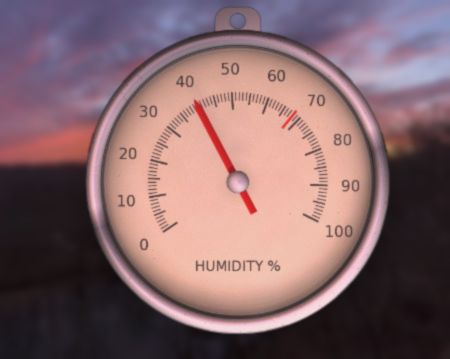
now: 40
